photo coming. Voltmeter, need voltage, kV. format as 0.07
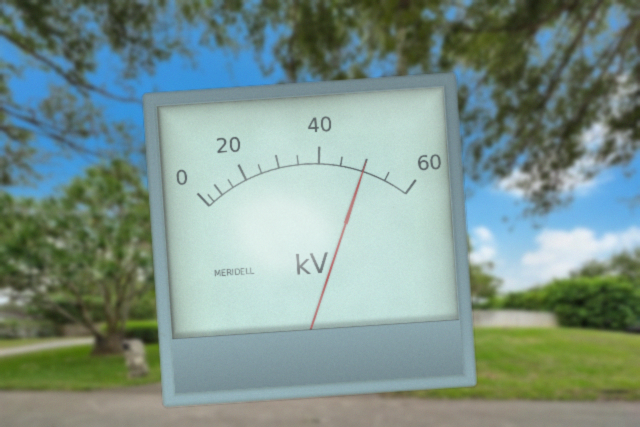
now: 50
